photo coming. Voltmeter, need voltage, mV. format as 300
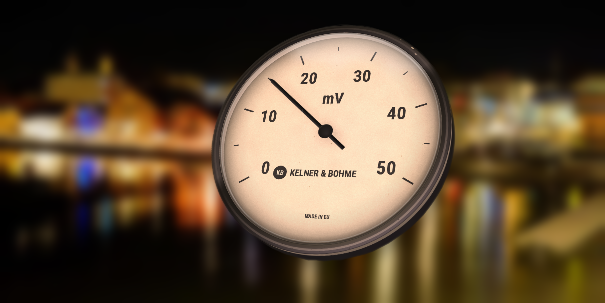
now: 15
